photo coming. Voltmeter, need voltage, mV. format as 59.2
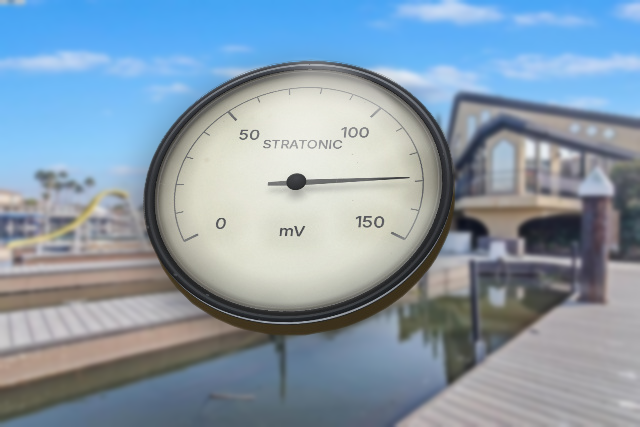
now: 130
